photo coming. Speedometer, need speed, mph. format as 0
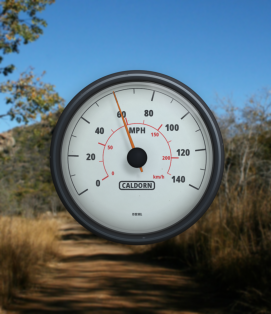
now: 60
